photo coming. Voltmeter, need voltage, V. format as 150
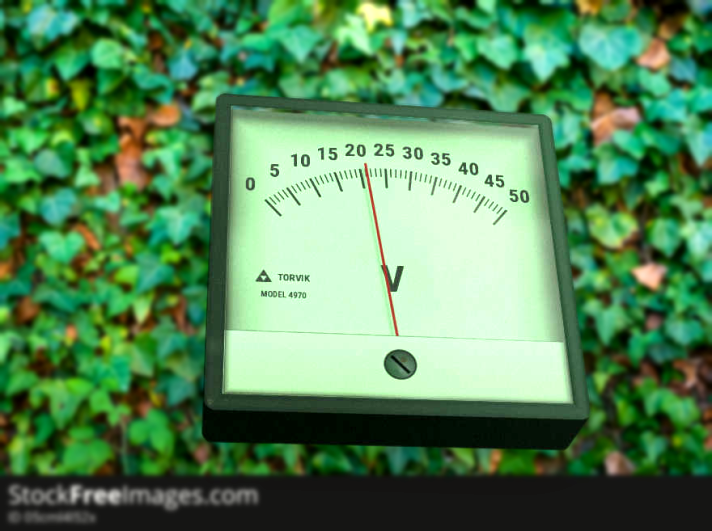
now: 21
